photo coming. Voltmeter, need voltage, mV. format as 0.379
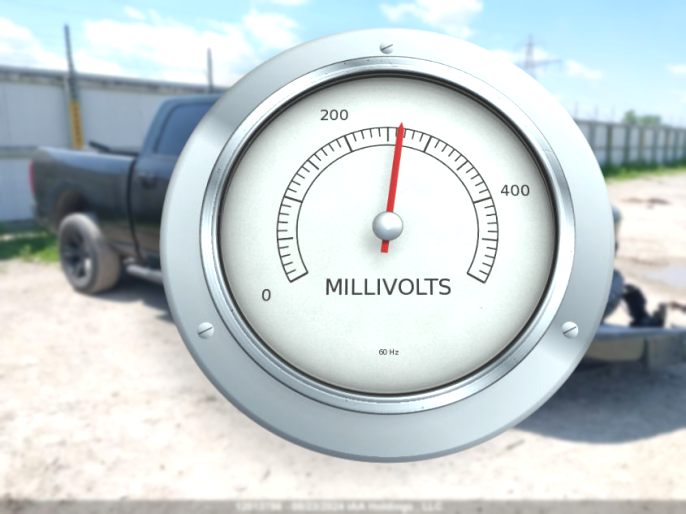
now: 265
